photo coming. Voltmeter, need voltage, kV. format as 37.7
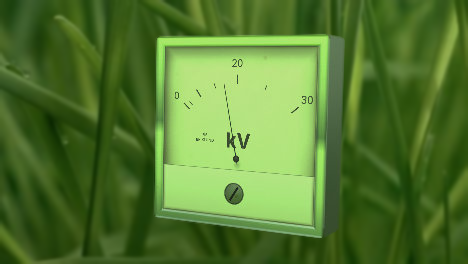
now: 17.5
